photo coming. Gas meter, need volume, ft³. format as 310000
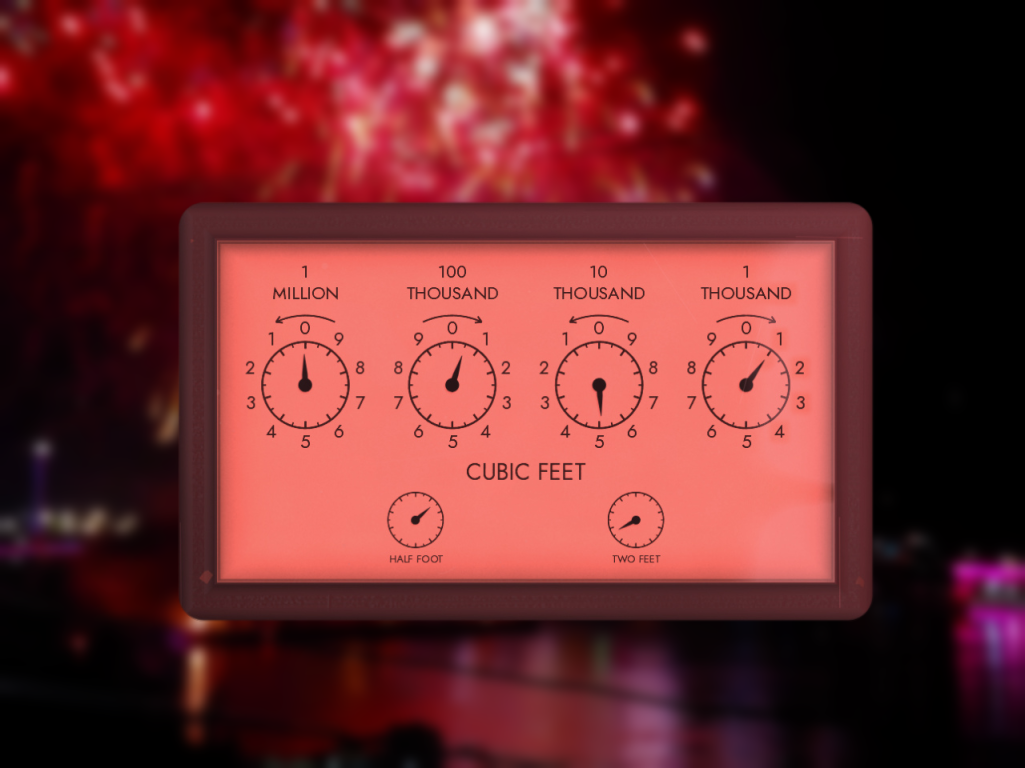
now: 5100
